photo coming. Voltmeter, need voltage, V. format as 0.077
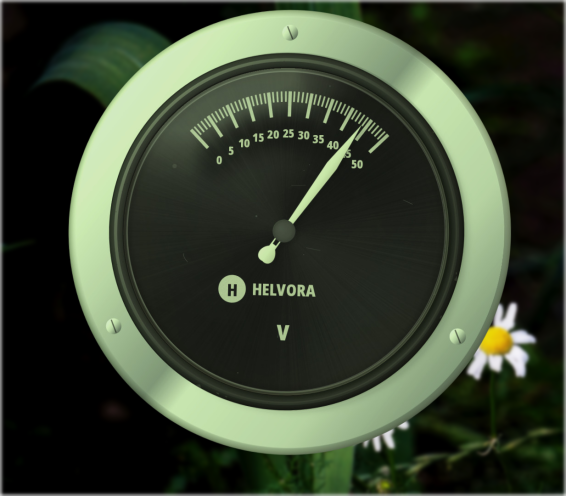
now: 44
